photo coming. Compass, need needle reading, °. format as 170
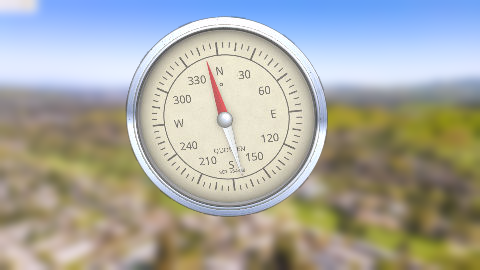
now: 350
